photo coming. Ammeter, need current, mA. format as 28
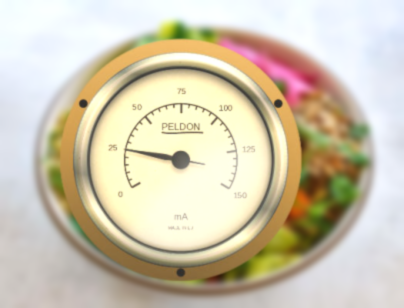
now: 25
